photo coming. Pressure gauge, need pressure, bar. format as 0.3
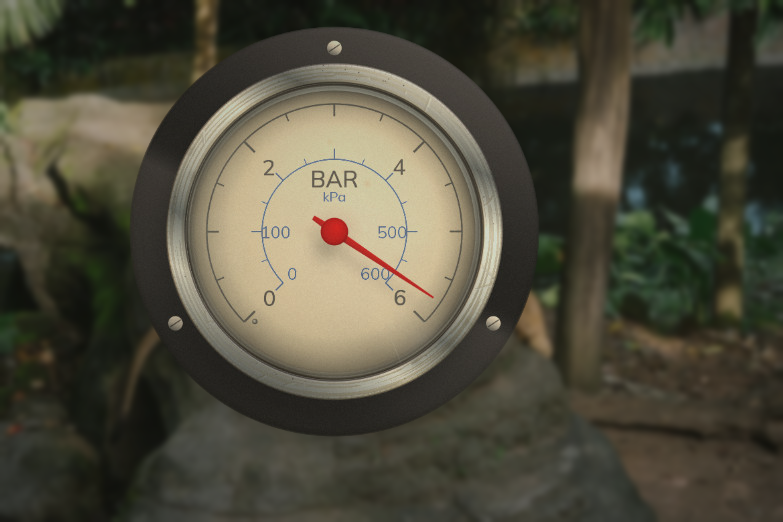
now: 5.75
